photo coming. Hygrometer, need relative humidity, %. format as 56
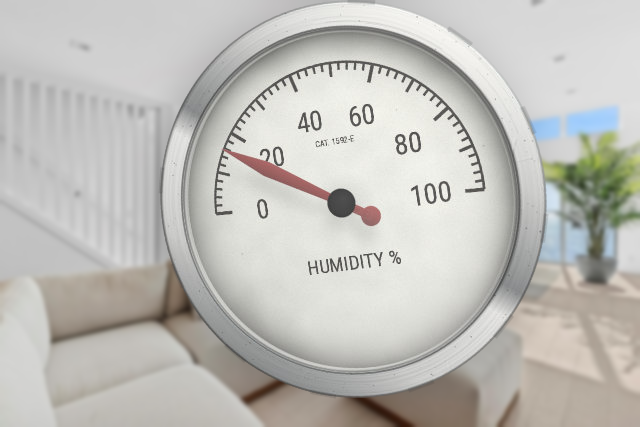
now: 16
